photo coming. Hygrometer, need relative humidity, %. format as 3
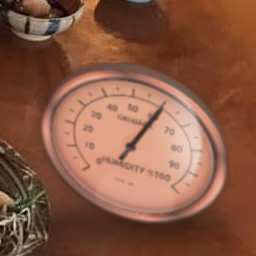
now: 60
